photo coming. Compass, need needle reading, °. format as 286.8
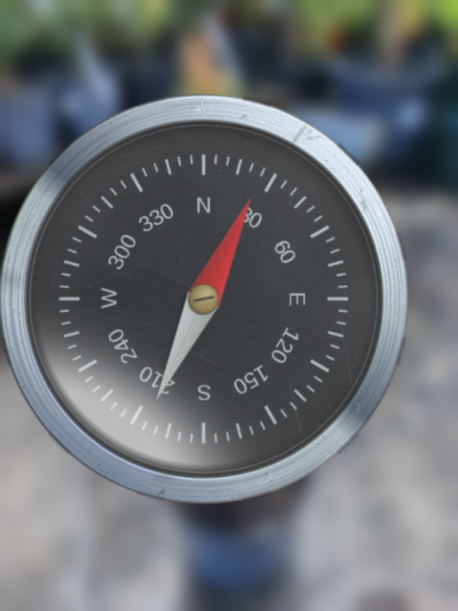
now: 25
